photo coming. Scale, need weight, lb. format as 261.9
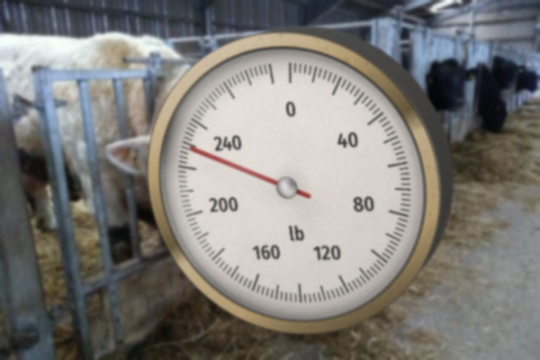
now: 230
